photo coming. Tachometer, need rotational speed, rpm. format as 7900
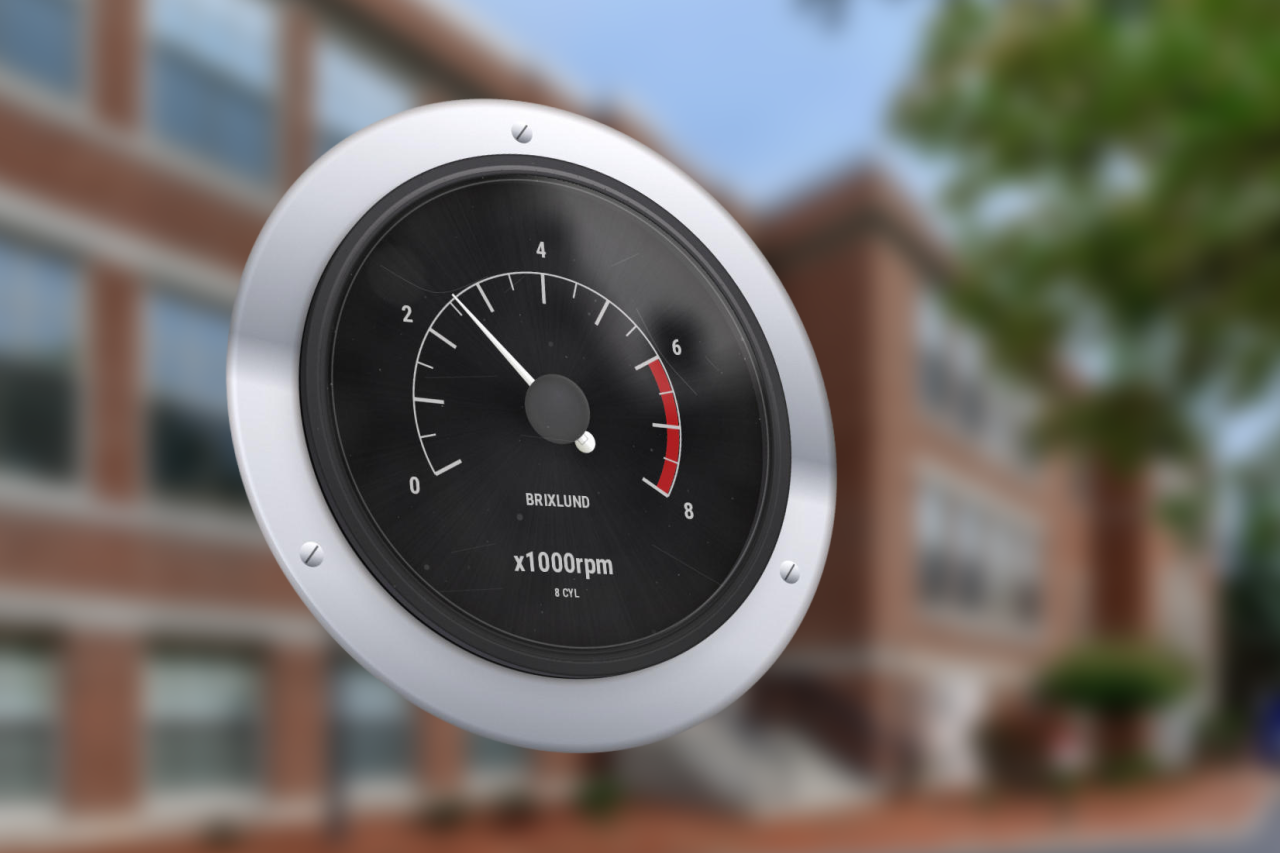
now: 2500
